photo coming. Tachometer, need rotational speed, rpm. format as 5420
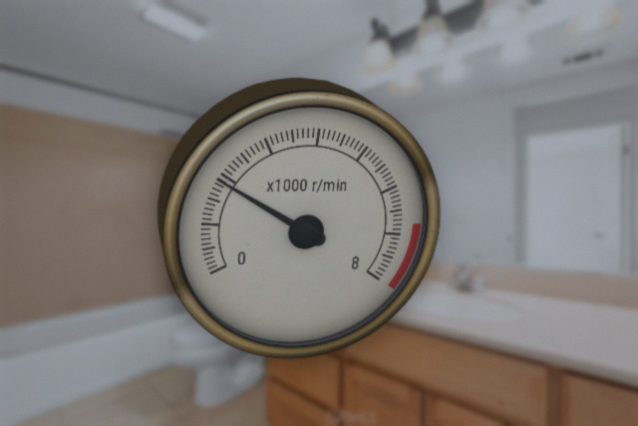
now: 1900
